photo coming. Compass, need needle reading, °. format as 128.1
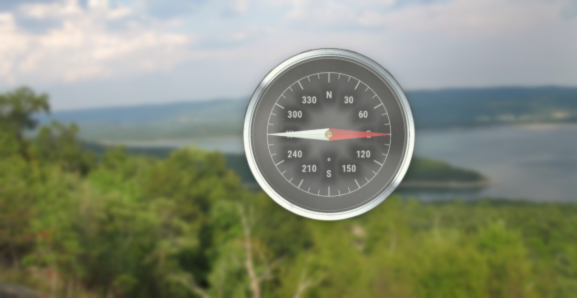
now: 90
